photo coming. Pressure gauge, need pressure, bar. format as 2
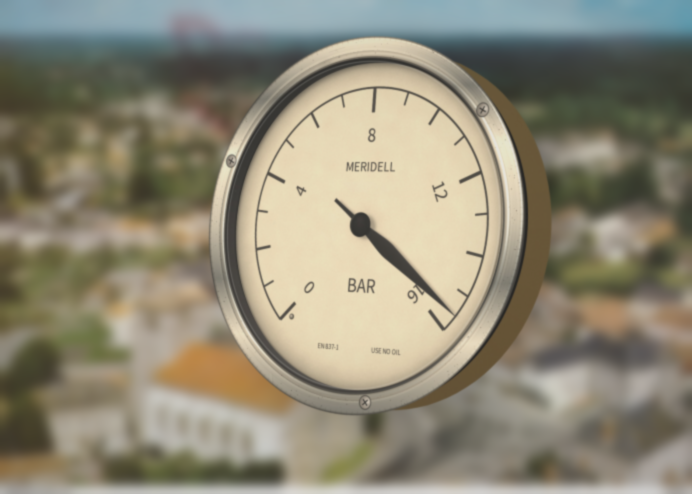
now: 15.5
